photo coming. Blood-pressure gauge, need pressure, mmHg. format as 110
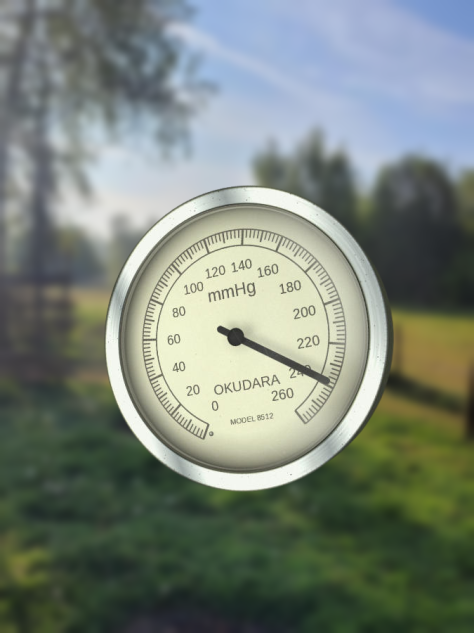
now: 238
